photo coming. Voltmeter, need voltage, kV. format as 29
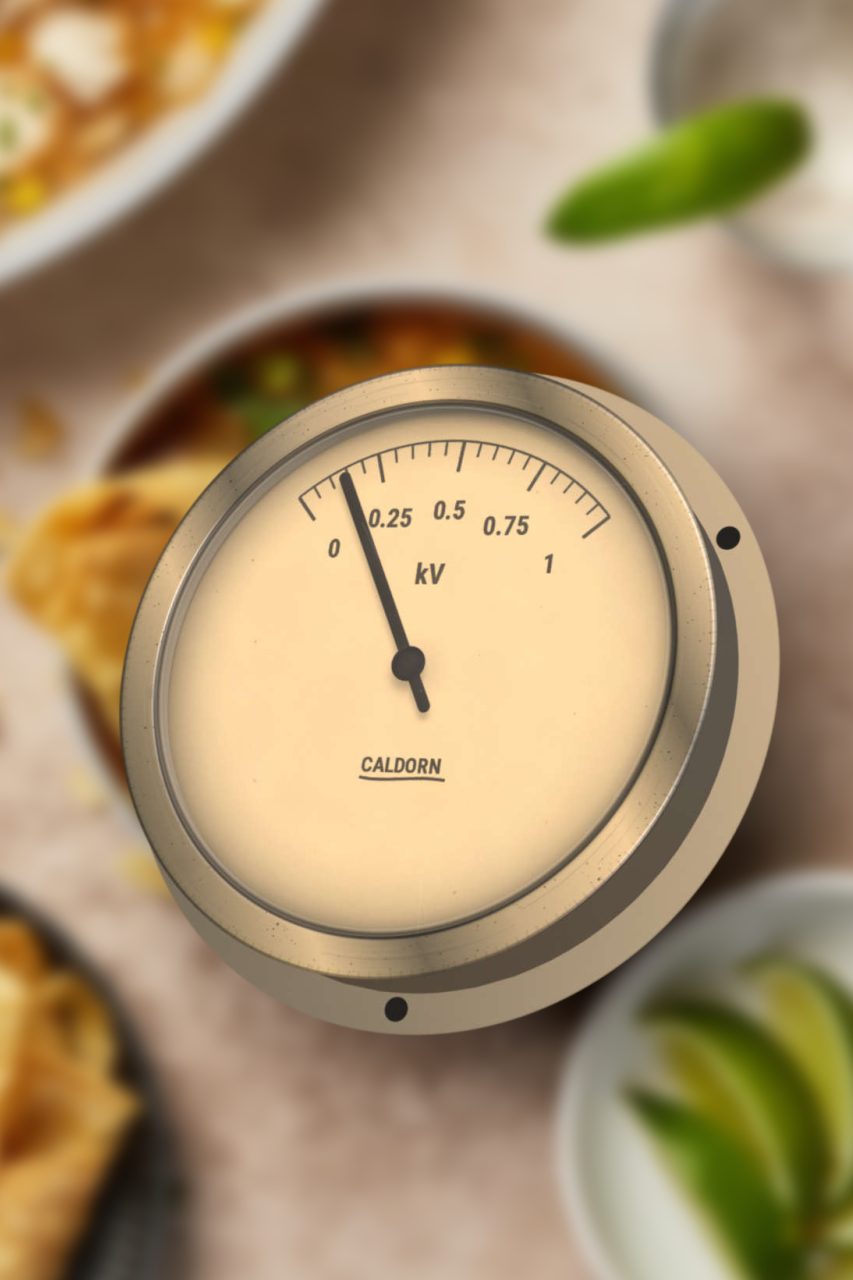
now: 0.15
